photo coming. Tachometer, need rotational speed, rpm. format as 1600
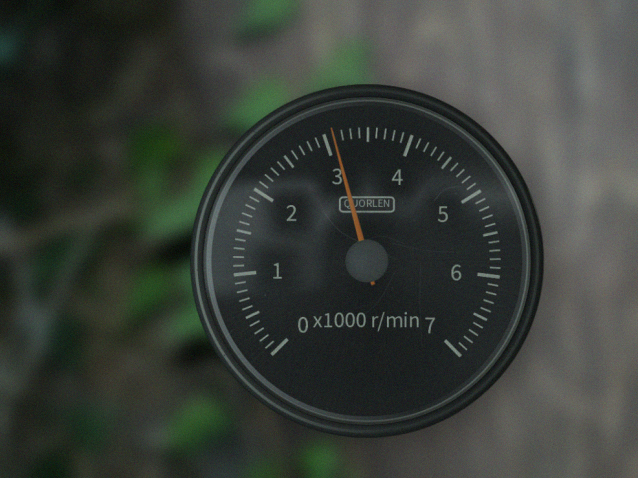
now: 3100
